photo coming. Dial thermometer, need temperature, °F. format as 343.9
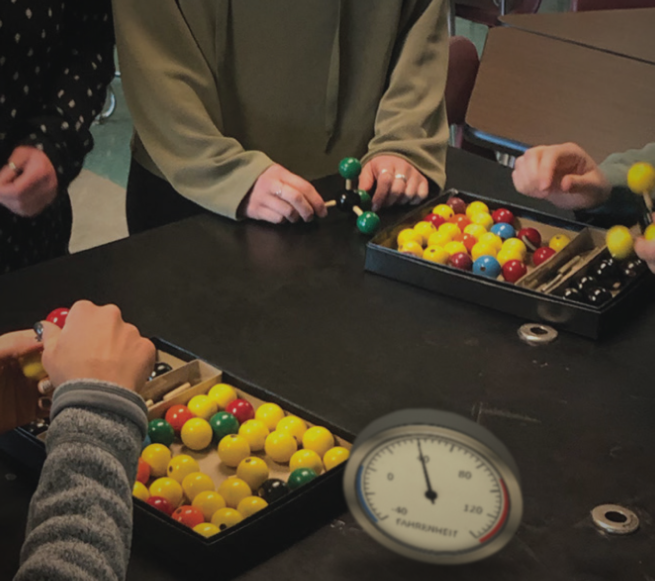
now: 40
